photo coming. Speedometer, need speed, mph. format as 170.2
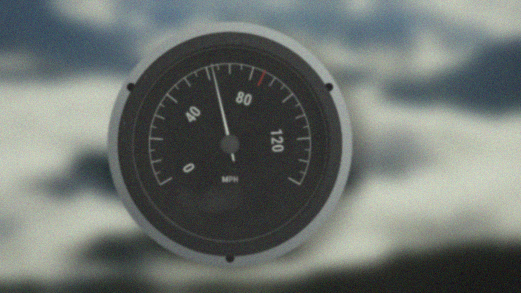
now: 62.5
